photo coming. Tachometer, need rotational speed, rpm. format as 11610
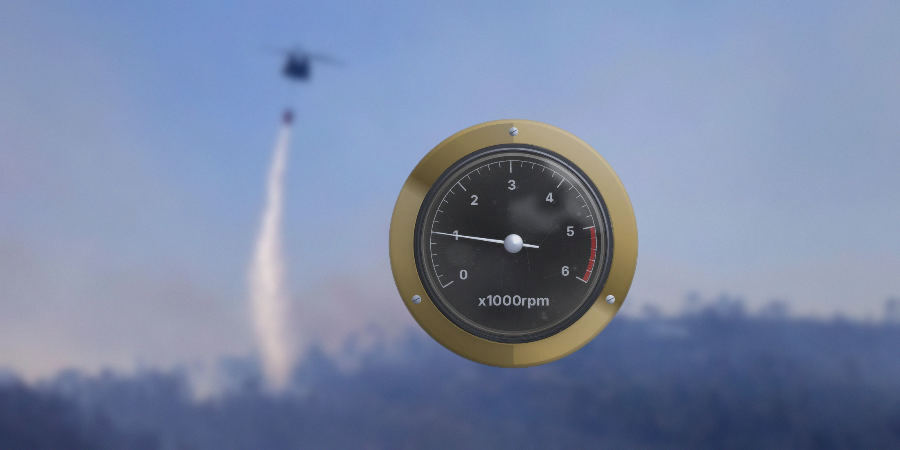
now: 1000
